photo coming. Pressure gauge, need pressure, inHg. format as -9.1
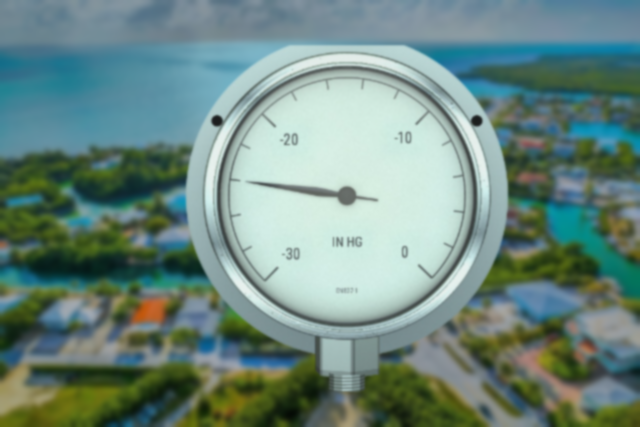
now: -24
